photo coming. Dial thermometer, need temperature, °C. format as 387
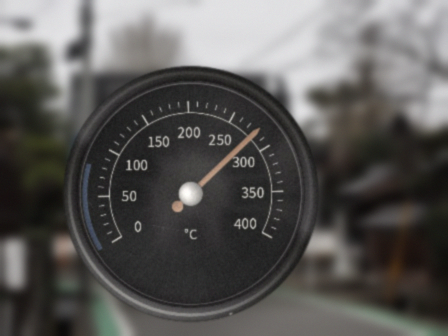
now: 280
